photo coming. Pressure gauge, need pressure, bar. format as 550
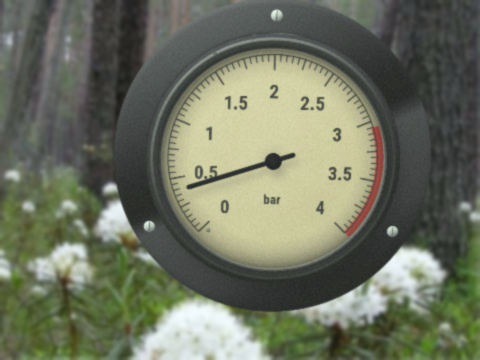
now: 0.4
